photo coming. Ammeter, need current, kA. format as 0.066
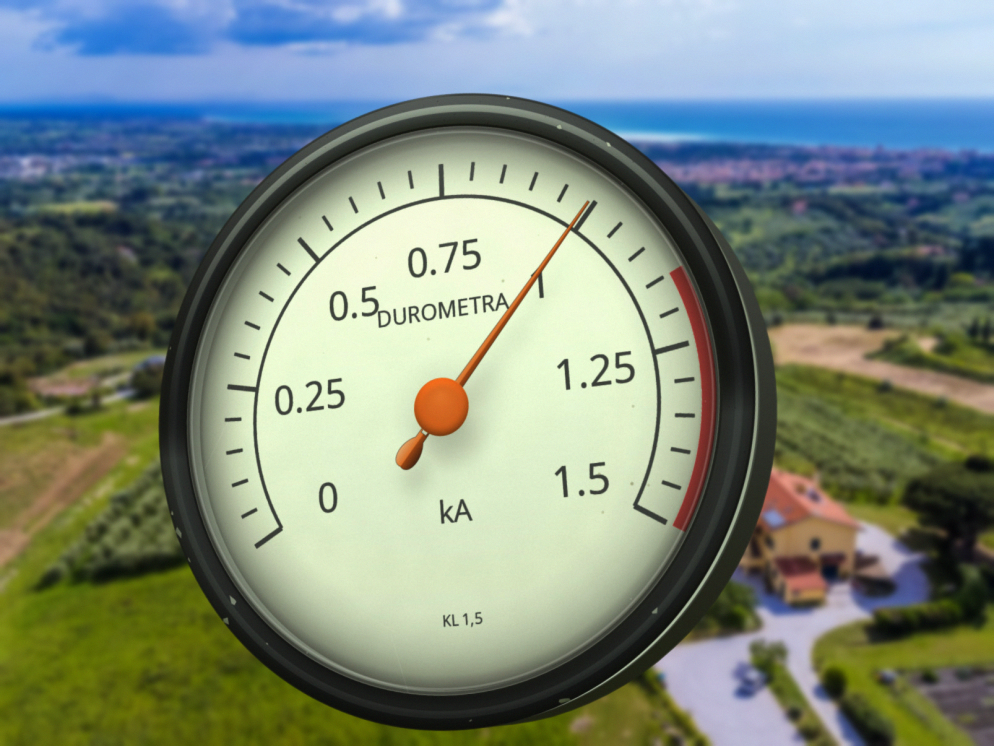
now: 1
